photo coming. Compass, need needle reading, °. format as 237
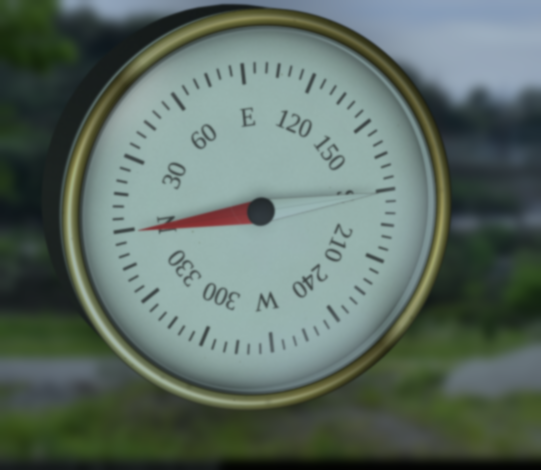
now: 0
